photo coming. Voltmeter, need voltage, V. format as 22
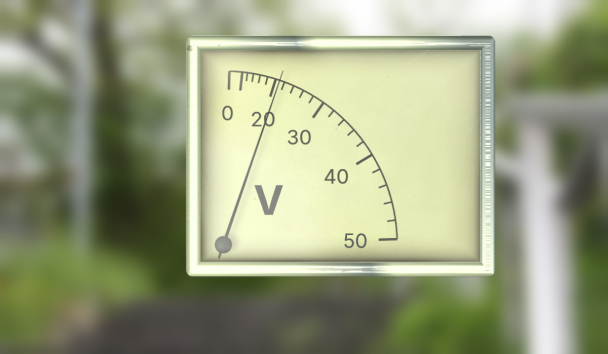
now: 21
